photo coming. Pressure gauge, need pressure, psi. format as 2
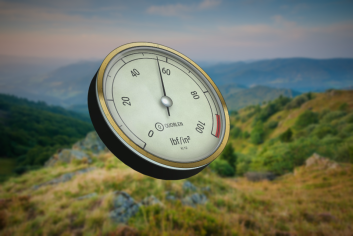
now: 55
